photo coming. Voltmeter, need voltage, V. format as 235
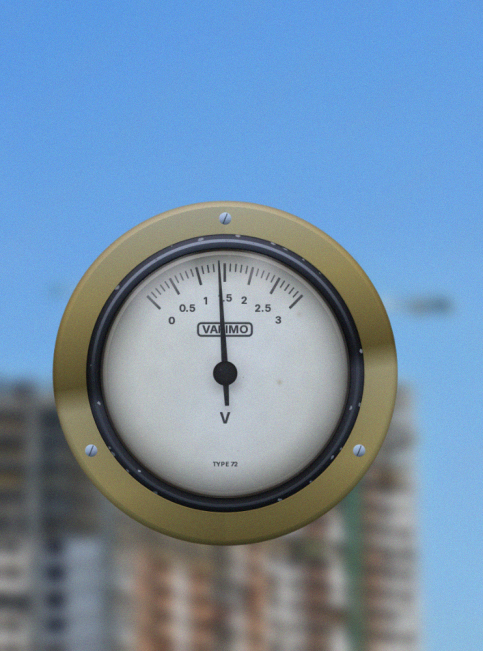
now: 1.4
